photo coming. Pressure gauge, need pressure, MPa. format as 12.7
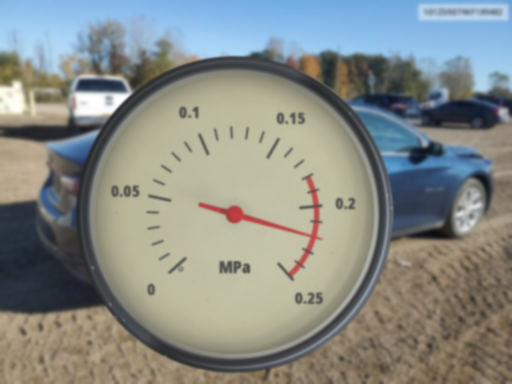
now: 0.22
